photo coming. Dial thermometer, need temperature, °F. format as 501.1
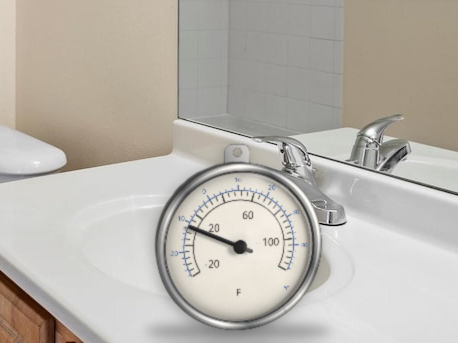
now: 12
